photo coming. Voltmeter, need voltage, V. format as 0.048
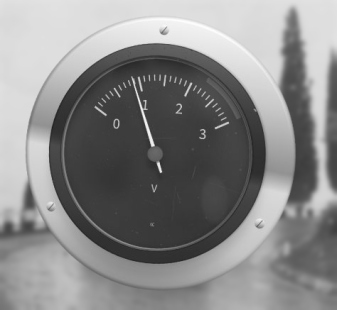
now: 0.9
